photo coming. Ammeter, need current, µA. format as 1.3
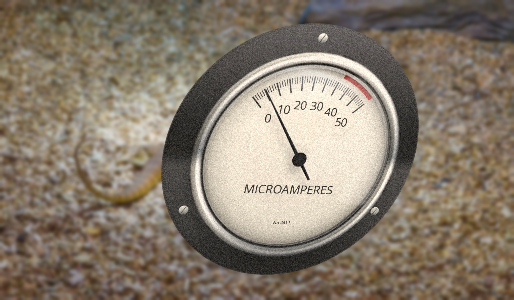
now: 5
